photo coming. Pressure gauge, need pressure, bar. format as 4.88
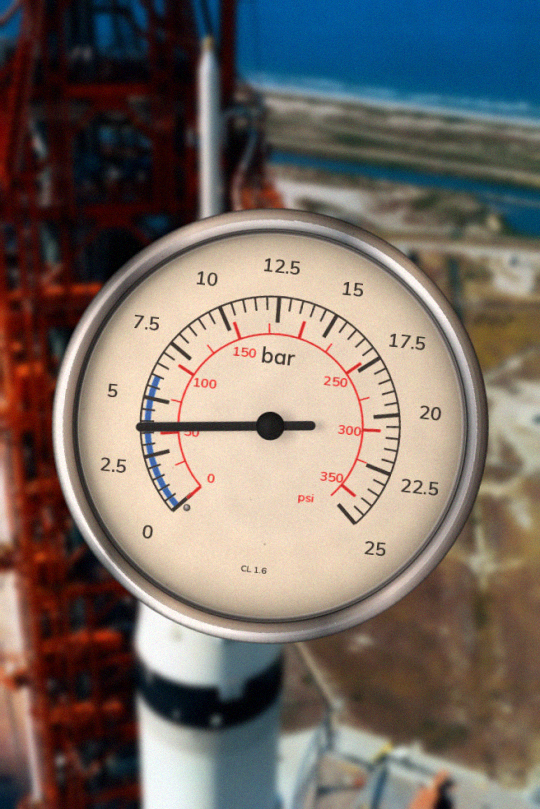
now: 3.75
